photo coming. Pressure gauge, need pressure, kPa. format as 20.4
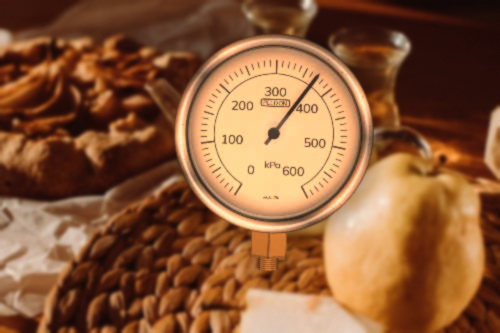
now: 370
